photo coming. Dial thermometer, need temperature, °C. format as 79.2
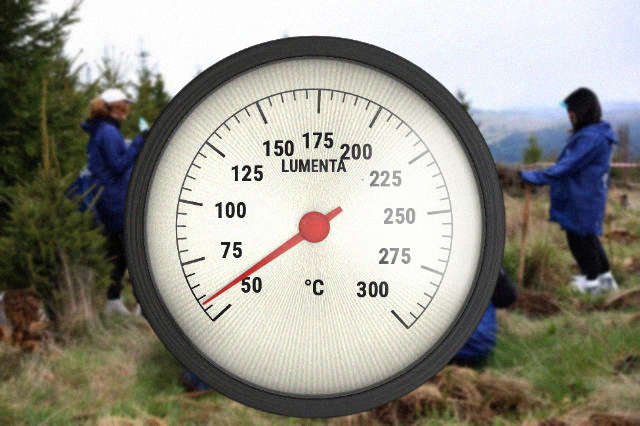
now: 57.5
